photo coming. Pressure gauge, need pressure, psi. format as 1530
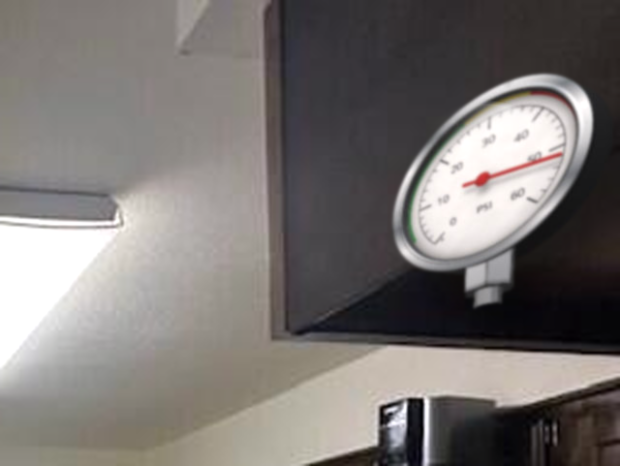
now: 52
